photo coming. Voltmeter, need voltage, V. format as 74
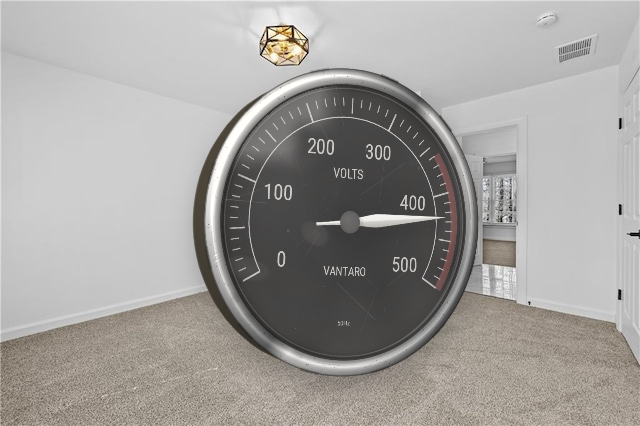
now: 425
